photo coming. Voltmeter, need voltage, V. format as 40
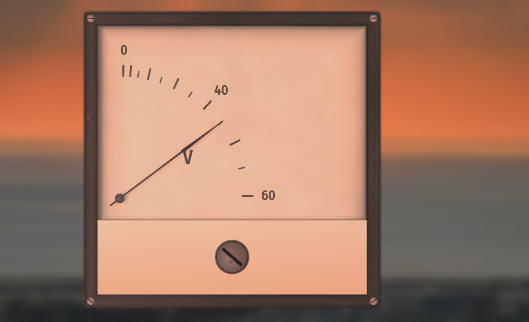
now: 45
